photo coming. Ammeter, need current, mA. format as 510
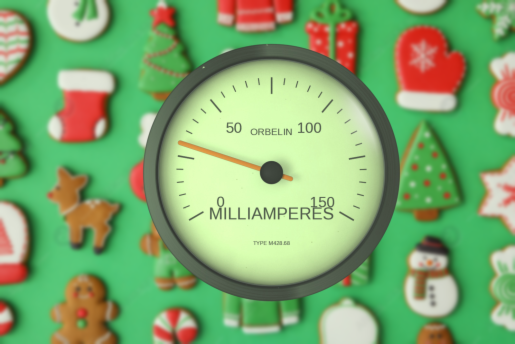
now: 30
